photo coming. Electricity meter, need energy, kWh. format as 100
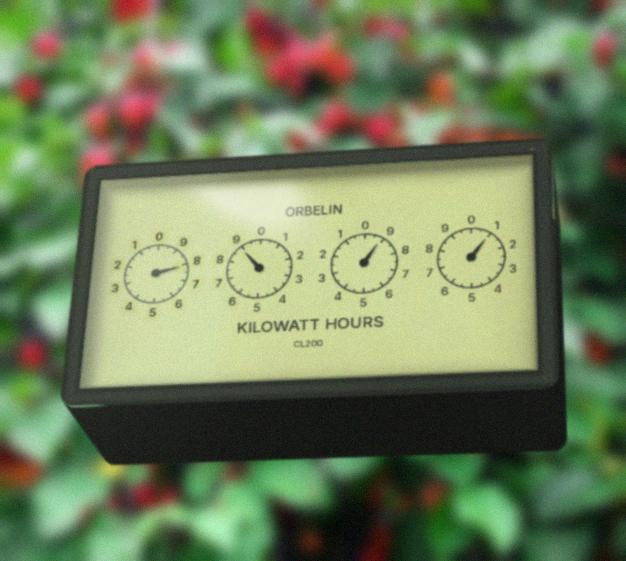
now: 7891
